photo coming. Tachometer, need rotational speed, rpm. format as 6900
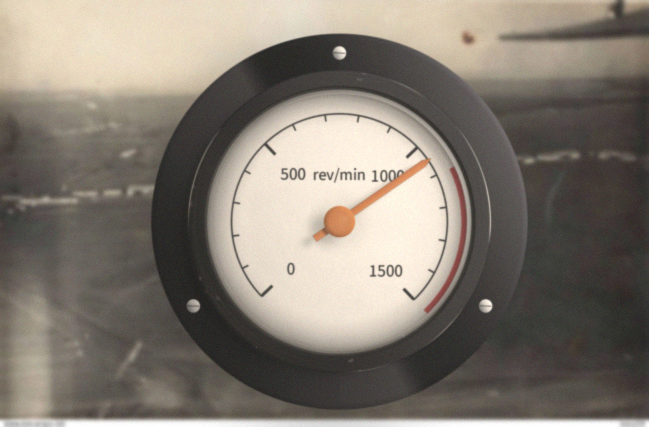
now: 1050
